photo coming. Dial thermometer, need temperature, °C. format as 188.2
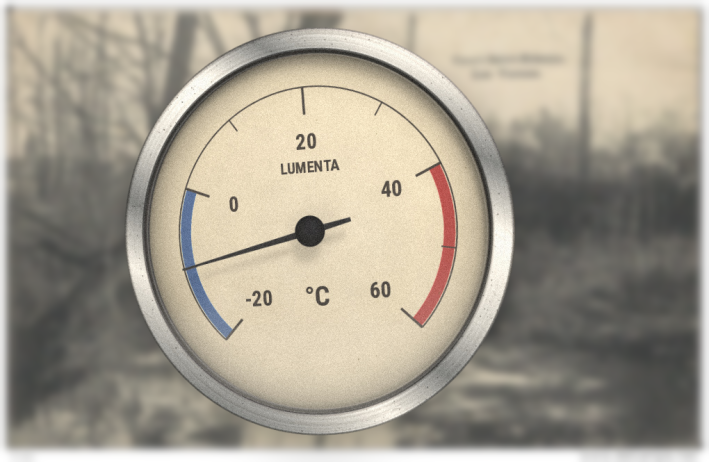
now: -10
